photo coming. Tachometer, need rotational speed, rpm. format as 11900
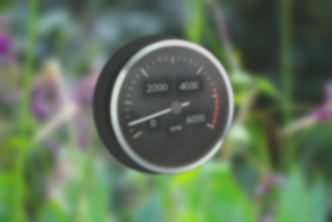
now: 400
